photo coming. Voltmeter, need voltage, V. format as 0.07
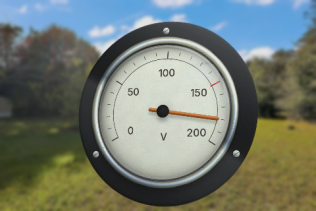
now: 180
